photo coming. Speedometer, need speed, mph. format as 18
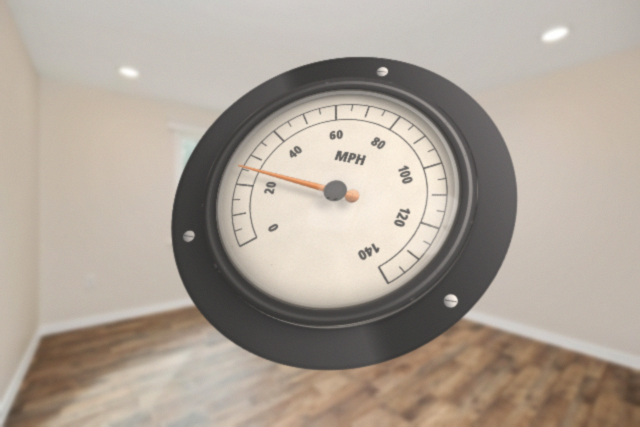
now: 25
